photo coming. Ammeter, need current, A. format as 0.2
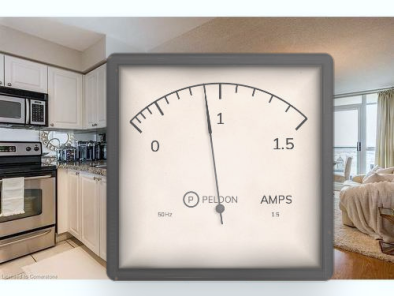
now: 0.9
